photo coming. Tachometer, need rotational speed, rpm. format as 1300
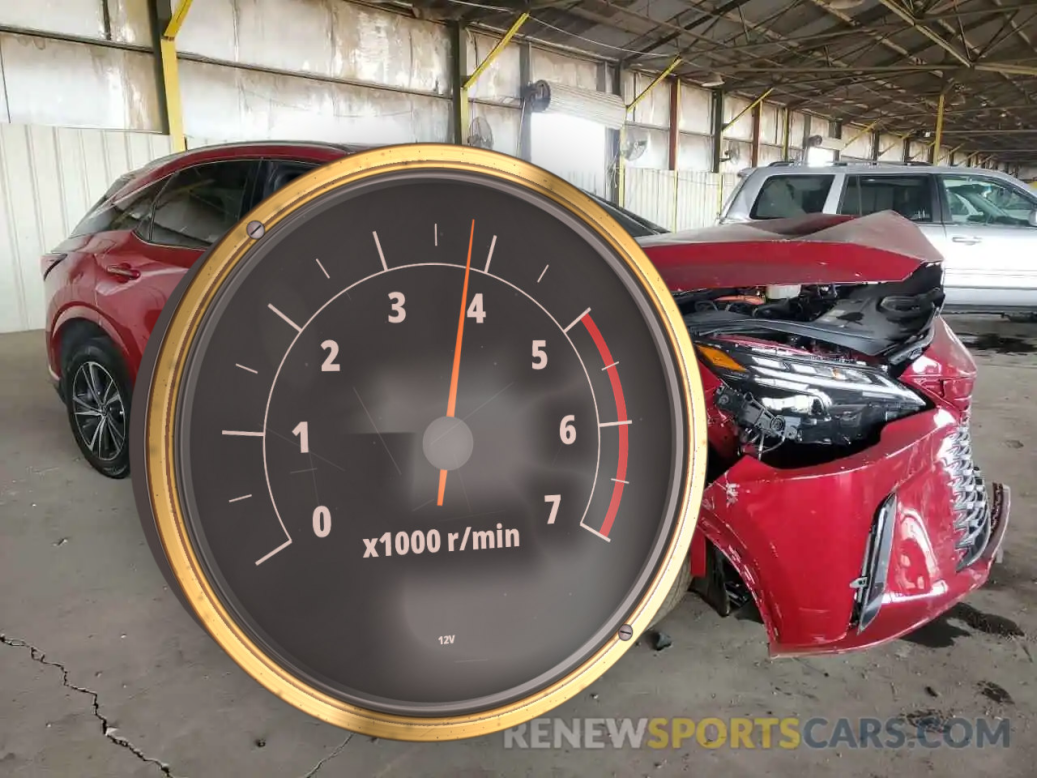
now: 3750
